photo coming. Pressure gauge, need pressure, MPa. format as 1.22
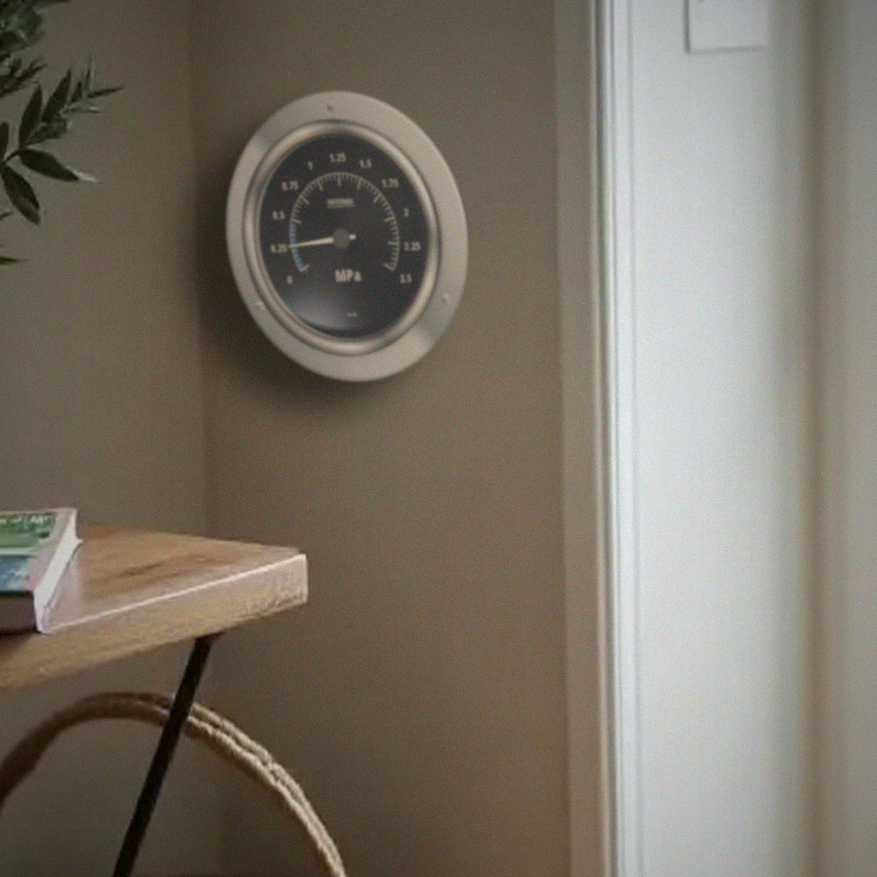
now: 0.25
